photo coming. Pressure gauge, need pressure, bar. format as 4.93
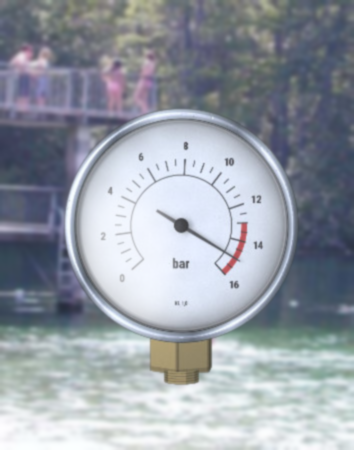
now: 15
